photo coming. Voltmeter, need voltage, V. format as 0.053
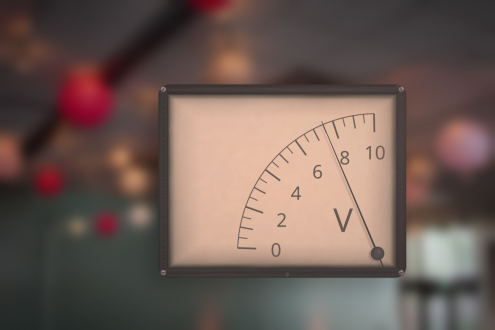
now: 7.5
